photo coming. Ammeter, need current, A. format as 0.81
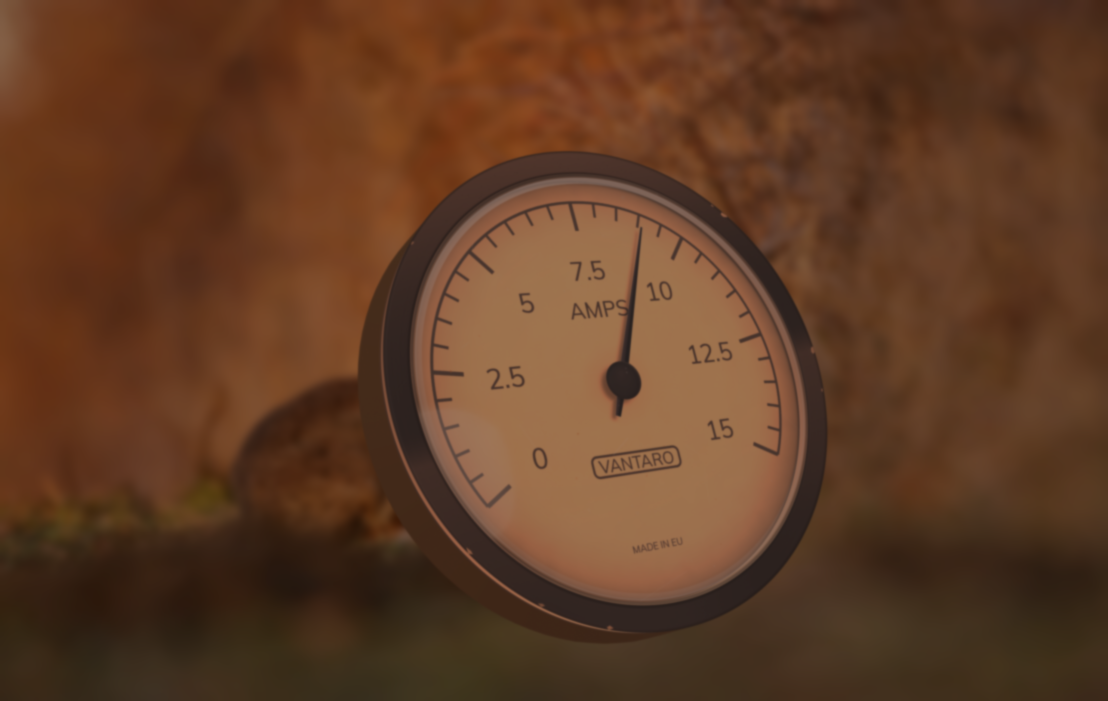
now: 9
